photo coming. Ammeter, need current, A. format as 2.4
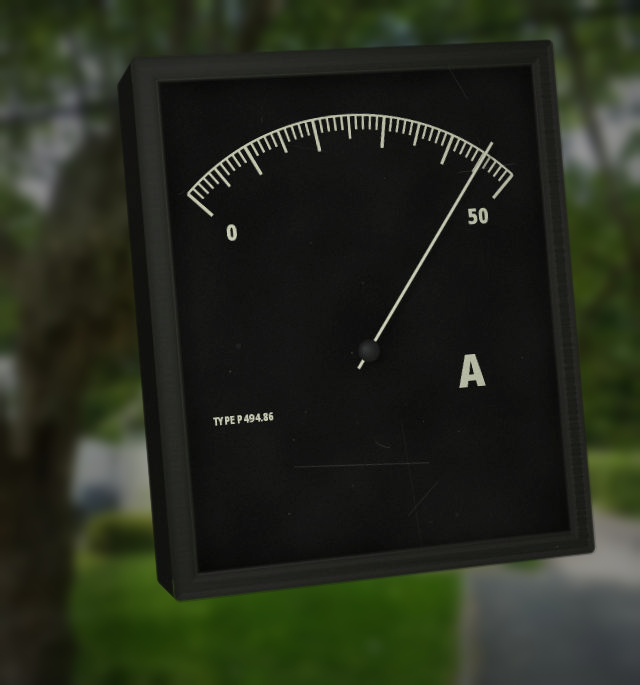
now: 45
